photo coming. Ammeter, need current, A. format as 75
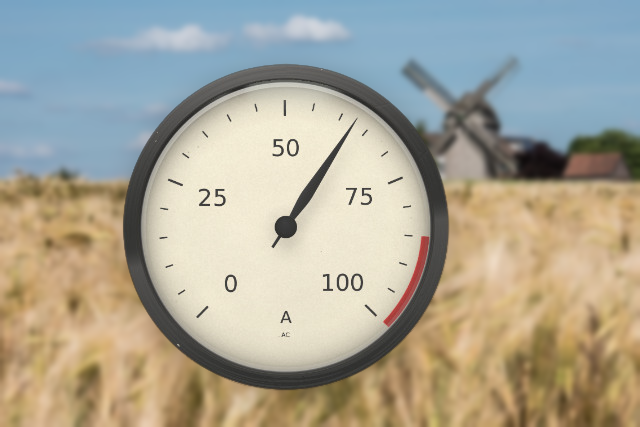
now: 62.5
